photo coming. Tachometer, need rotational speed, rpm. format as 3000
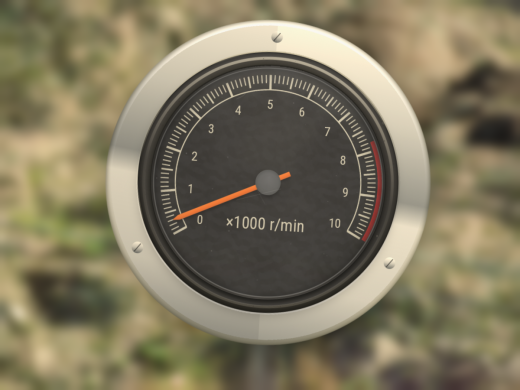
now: 300
